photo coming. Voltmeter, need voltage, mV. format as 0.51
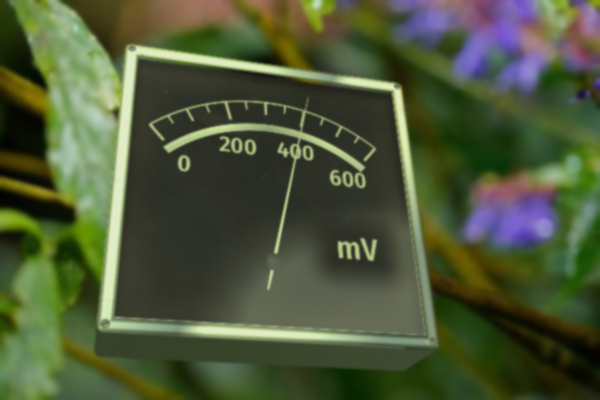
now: 400
